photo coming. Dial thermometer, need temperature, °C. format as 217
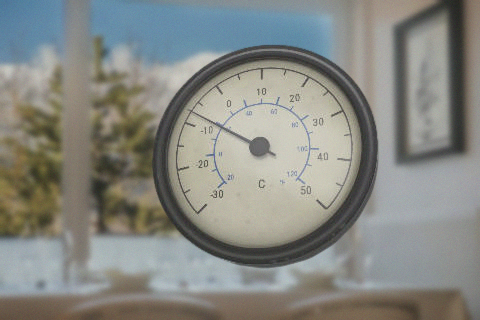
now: -7.5
